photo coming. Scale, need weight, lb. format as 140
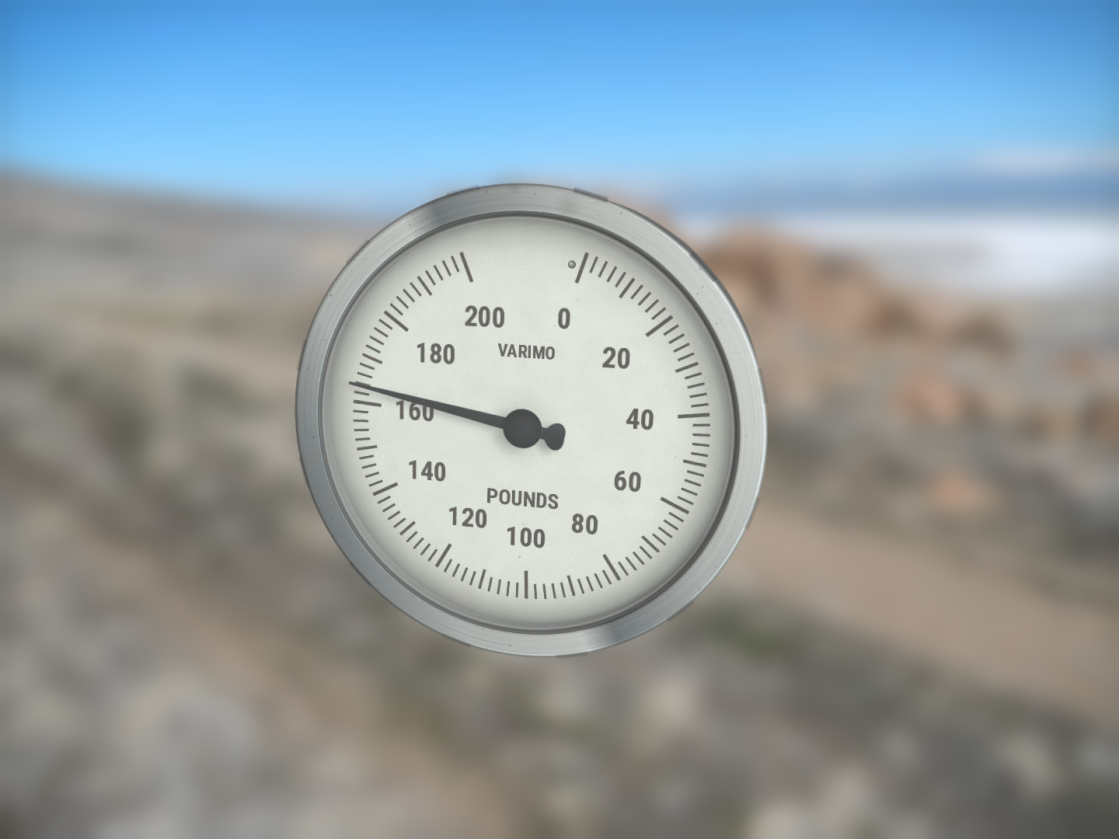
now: 164
